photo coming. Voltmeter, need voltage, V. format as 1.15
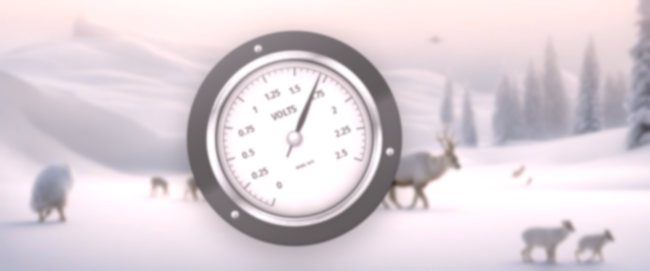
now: 1.7
